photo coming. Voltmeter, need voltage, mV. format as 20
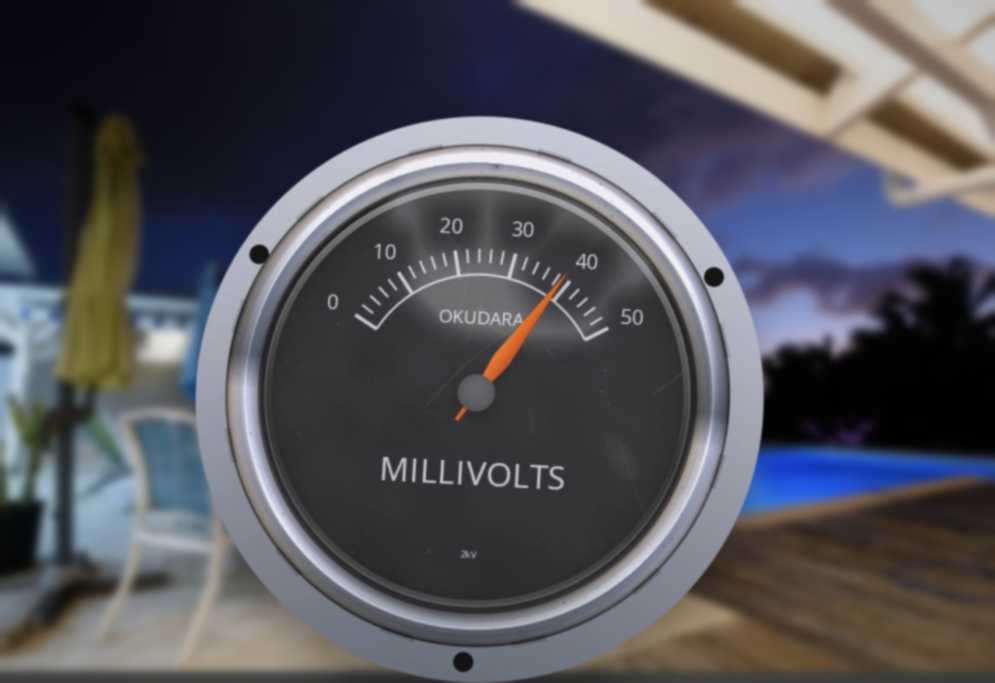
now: 39
